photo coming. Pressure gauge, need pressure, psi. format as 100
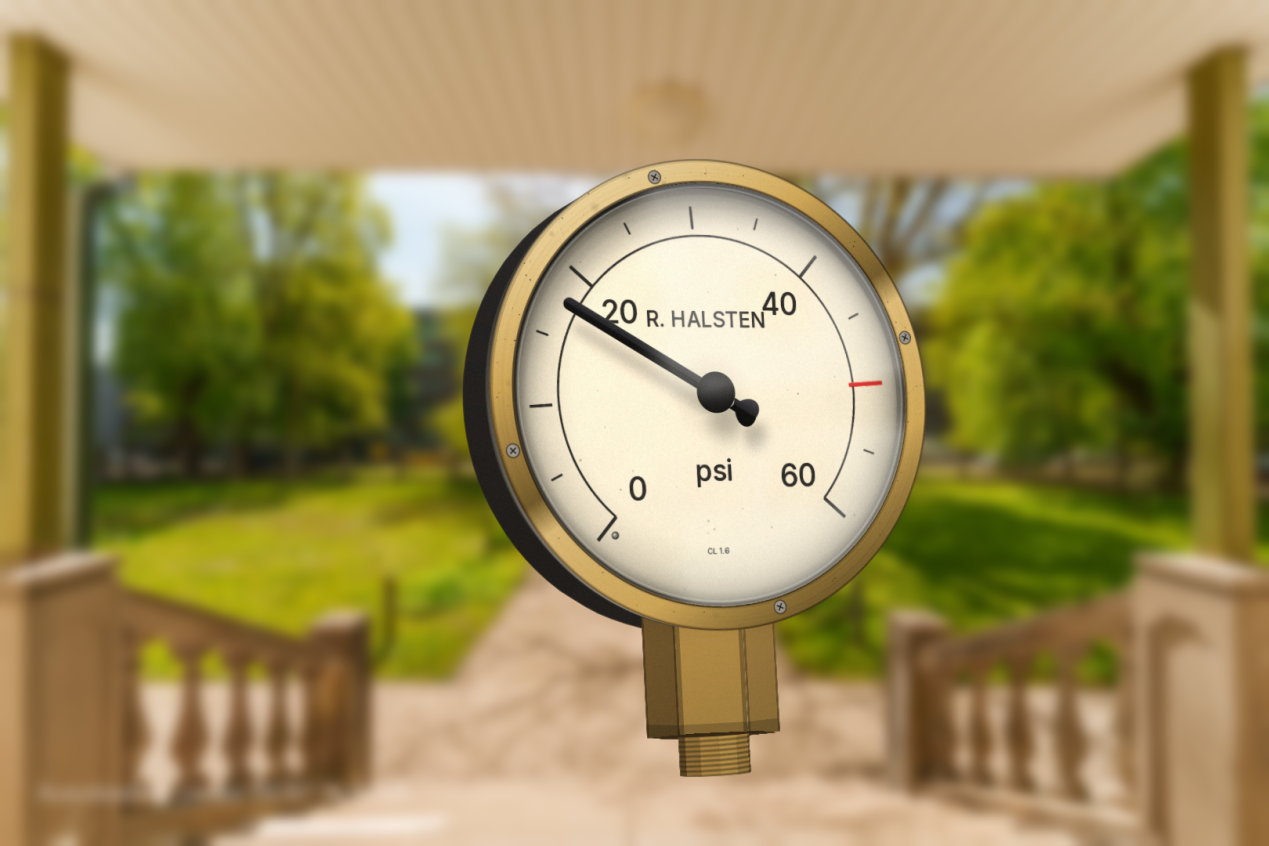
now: 17.5
